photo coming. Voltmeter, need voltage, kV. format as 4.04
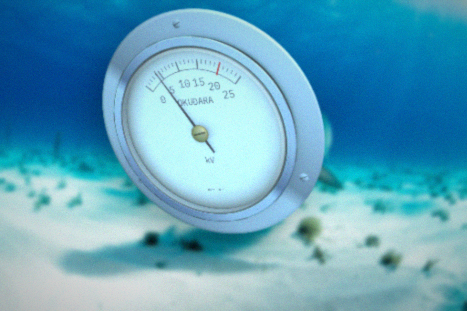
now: 5
